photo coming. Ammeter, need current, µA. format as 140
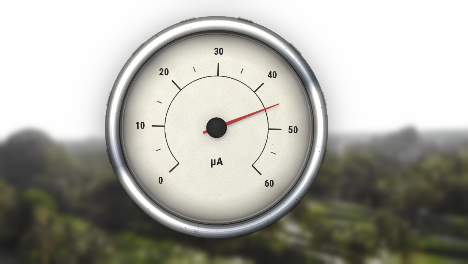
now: 45
